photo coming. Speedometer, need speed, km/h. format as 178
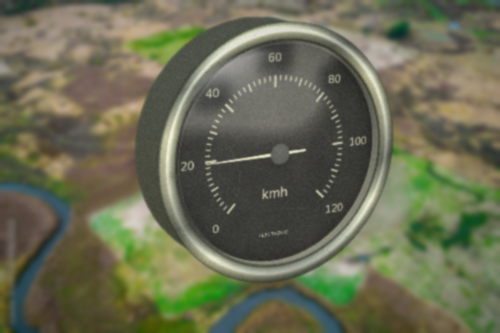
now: 20
